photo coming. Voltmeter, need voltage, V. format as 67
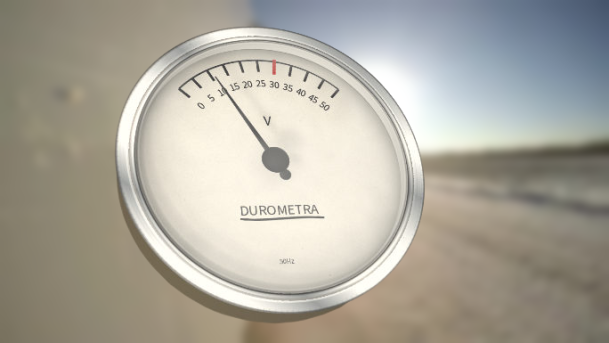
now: 10
